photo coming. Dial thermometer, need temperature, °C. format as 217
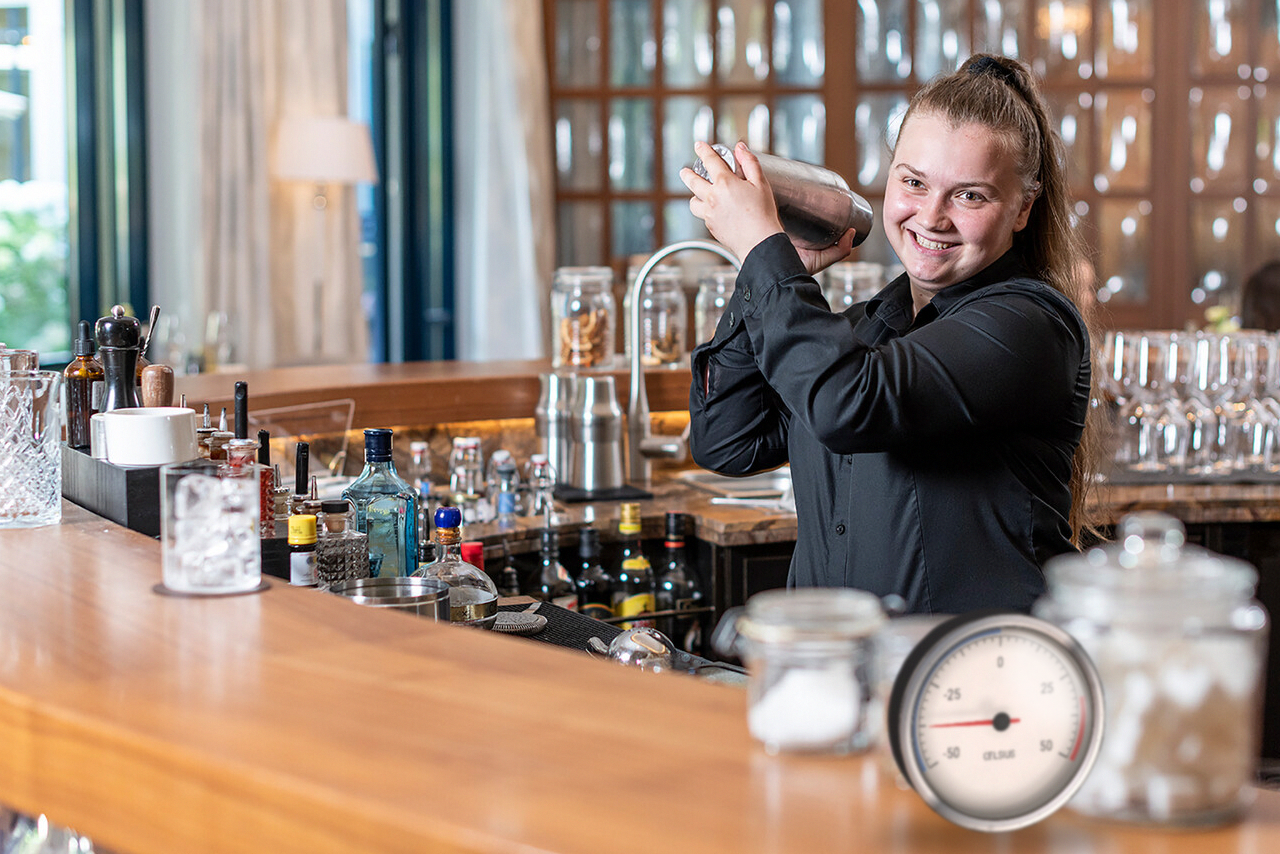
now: -37.5
